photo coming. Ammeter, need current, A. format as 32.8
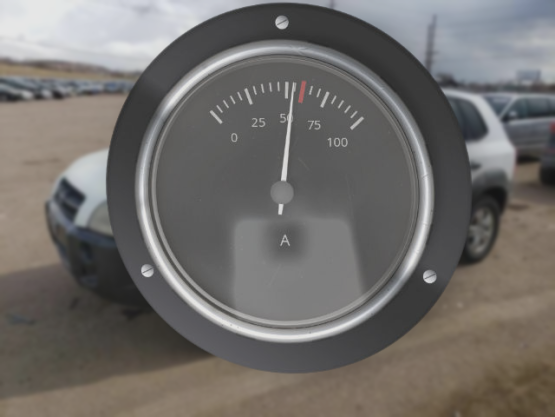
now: 55
